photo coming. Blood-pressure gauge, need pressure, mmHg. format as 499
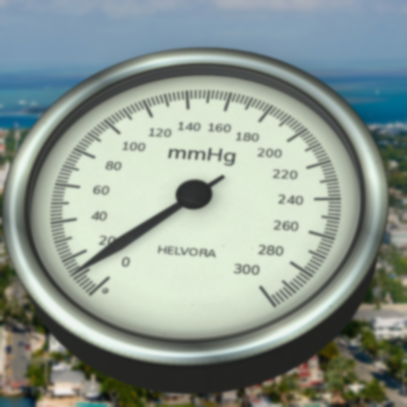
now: 10
